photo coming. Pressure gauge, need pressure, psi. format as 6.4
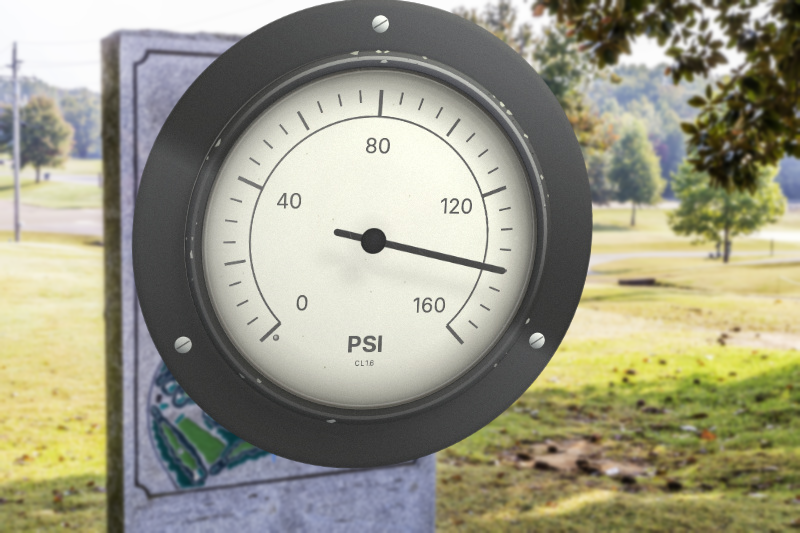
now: 140
